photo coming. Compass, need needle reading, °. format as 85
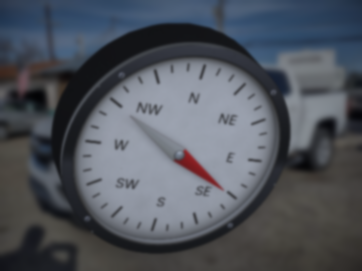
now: 120
